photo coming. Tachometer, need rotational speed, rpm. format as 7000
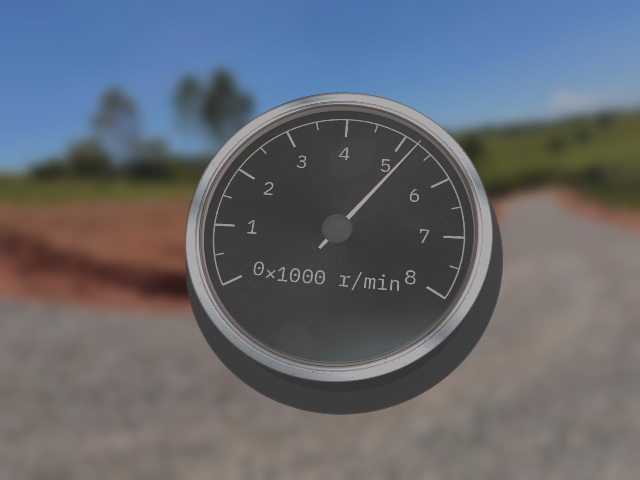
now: 5250
